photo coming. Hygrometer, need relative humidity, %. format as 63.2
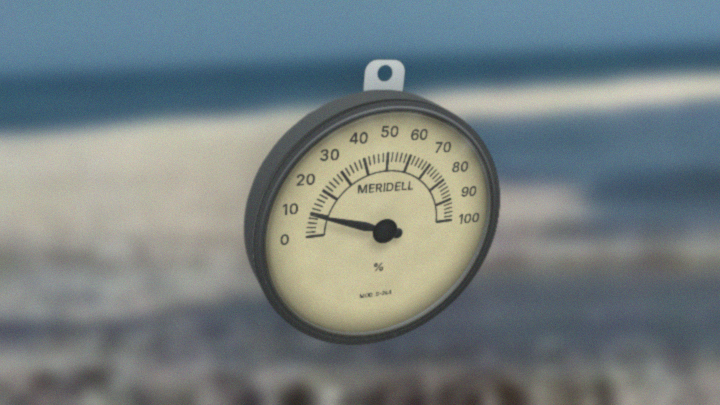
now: 10
